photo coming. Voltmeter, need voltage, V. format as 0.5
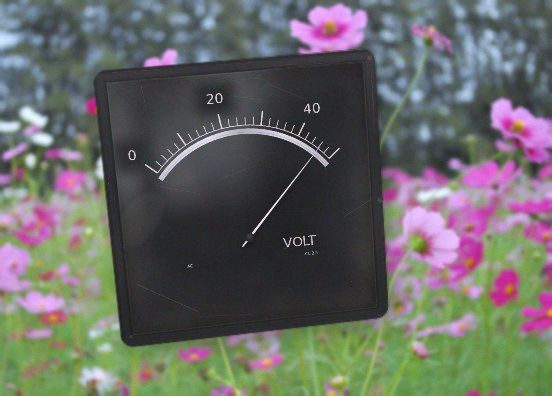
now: 46
